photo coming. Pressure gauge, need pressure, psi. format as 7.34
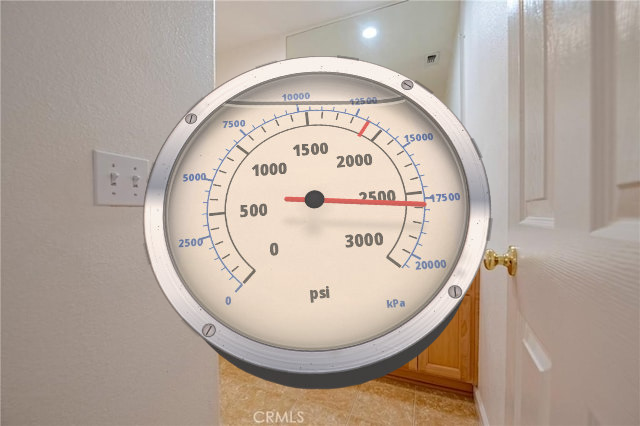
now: 2600
